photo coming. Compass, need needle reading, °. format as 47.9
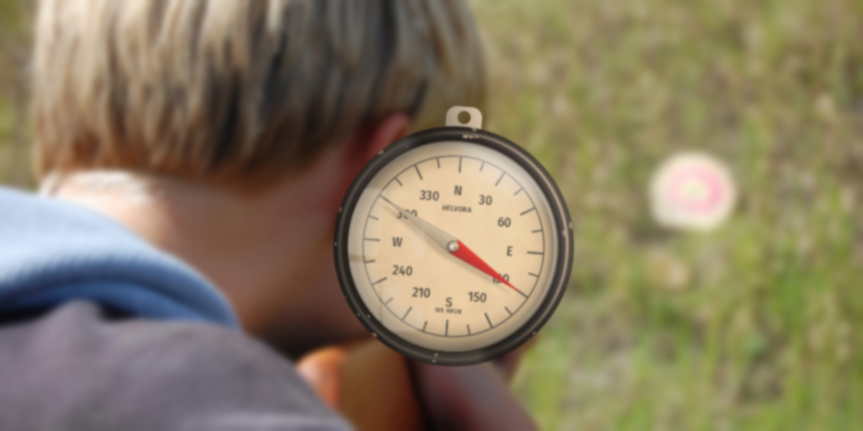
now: 120
